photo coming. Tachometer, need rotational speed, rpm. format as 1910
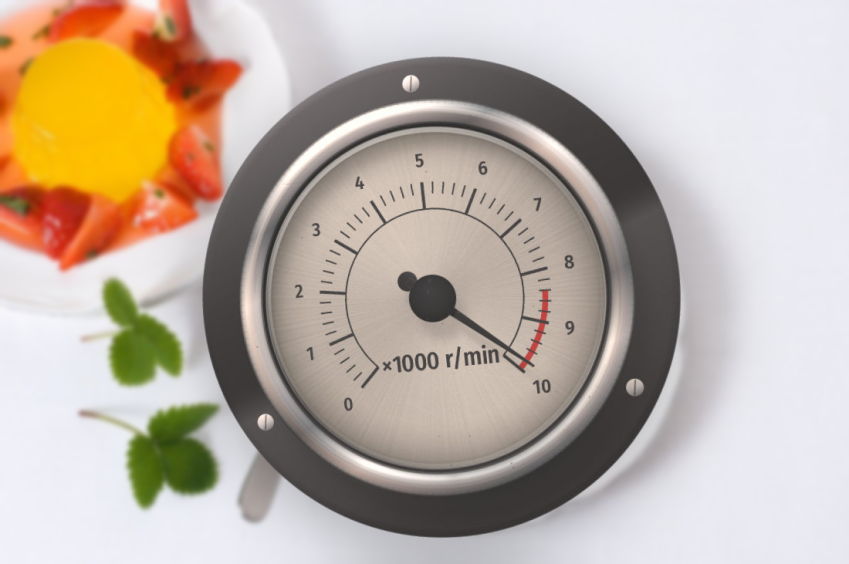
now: 9800
